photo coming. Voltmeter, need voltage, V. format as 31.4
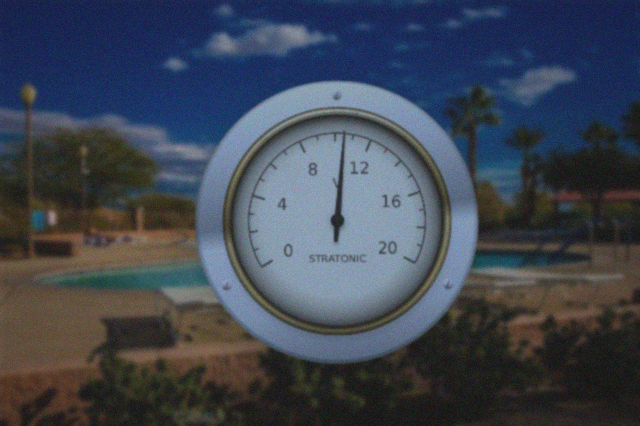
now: 10.5
